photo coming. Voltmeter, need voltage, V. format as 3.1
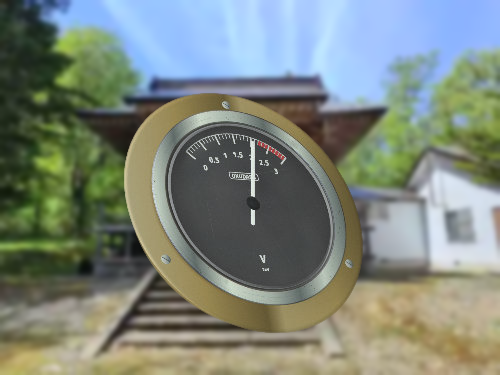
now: 2
